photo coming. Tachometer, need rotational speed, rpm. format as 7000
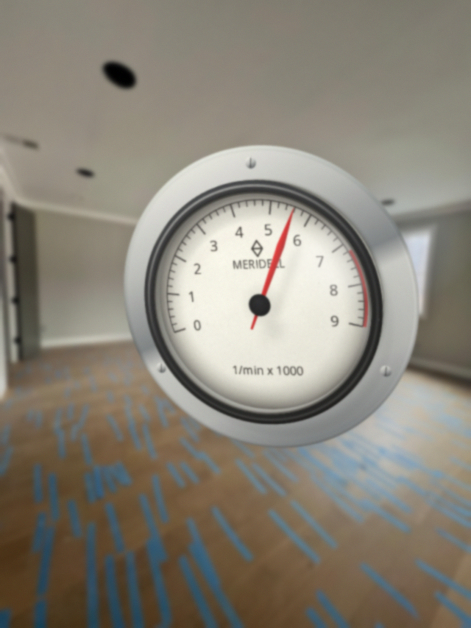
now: 5600
